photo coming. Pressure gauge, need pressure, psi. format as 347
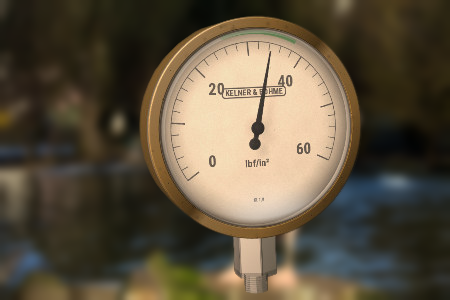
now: 34
